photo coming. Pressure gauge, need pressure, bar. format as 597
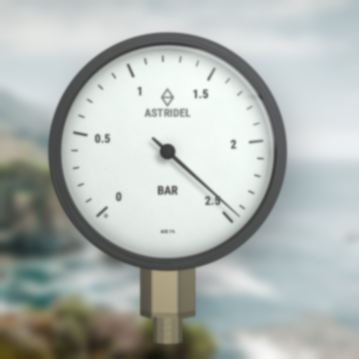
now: 2.45
